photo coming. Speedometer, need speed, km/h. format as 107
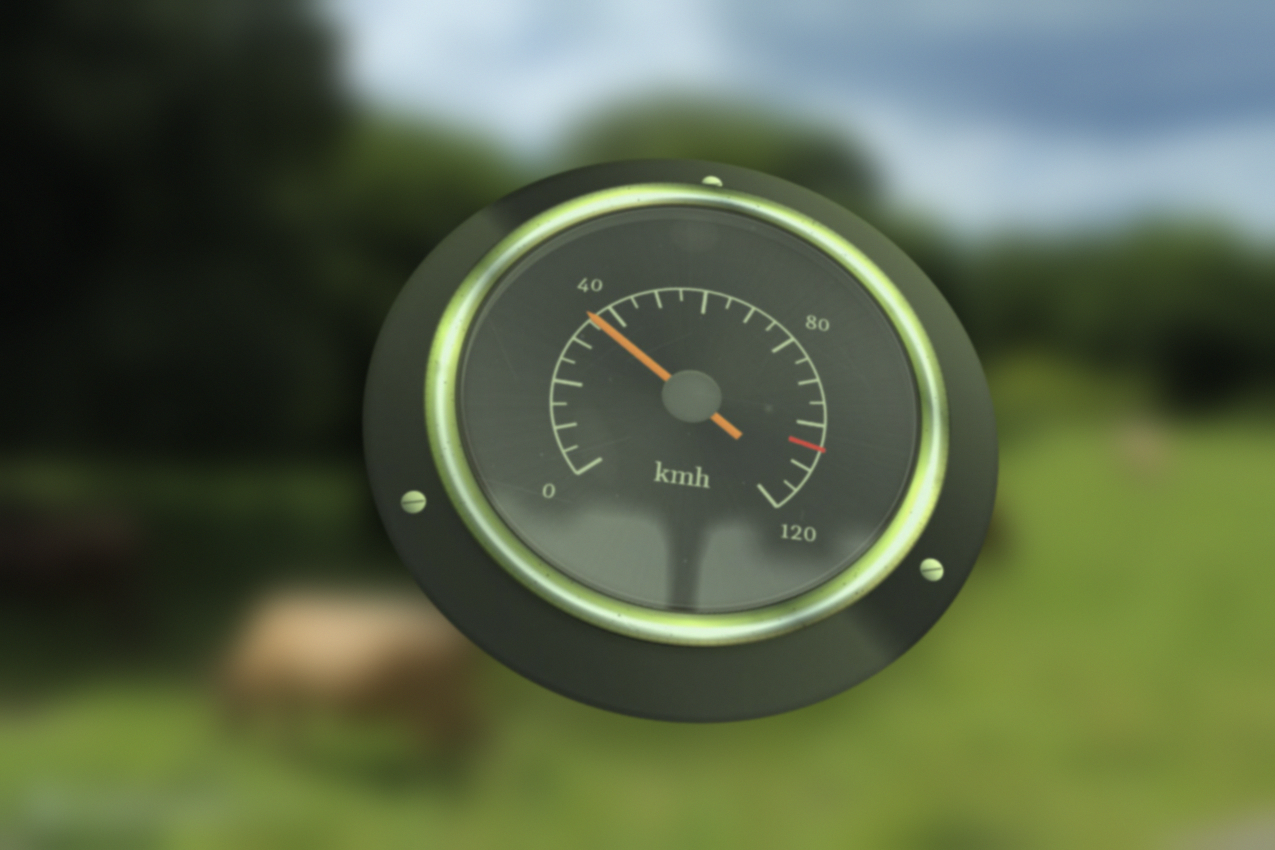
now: 35
